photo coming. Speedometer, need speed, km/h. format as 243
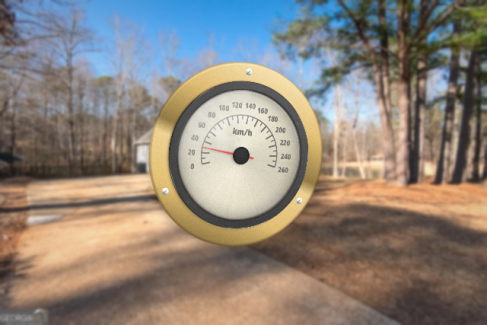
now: 30
